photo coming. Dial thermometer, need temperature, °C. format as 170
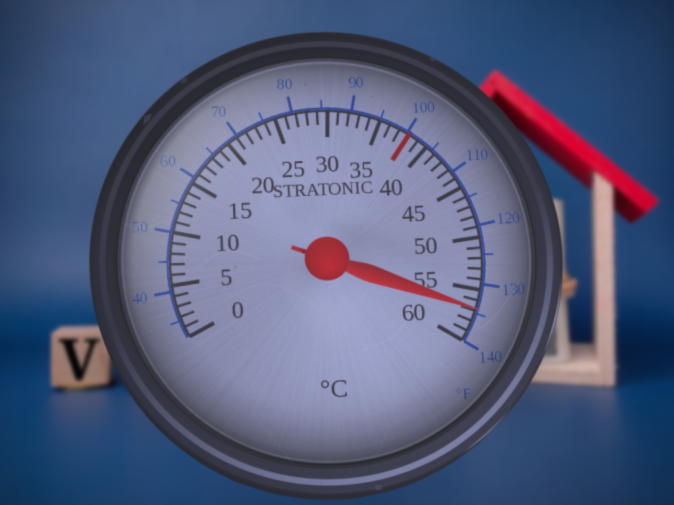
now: 57
